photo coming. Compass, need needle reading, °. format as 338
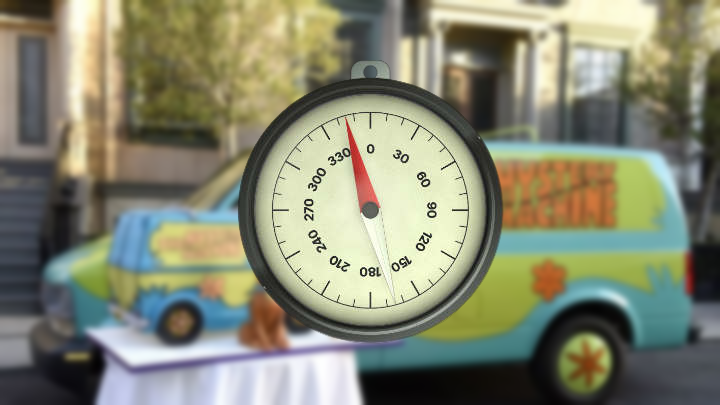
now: 345
